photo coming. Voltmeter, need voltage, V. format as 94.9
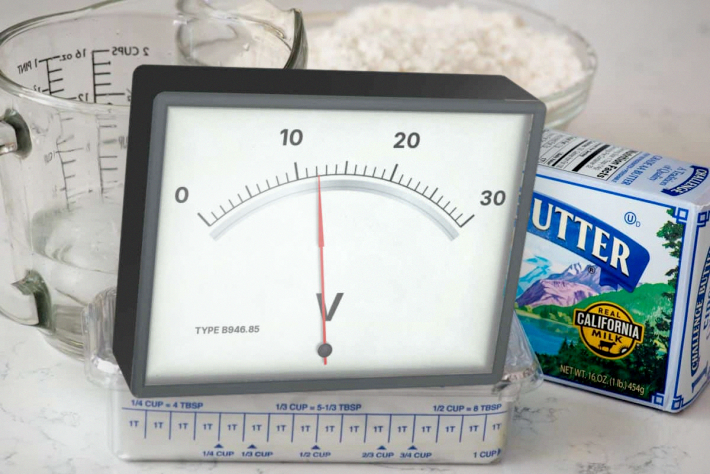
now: 12
